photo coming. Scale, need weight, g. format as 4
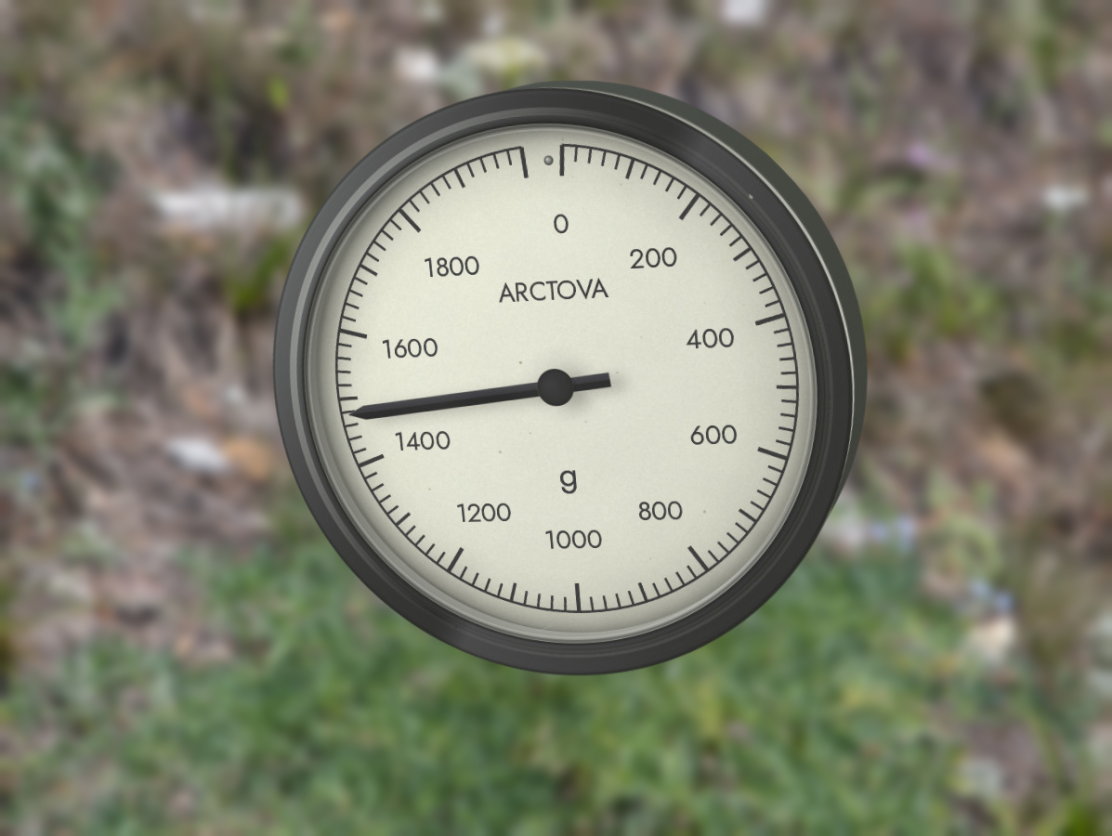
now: 1480
